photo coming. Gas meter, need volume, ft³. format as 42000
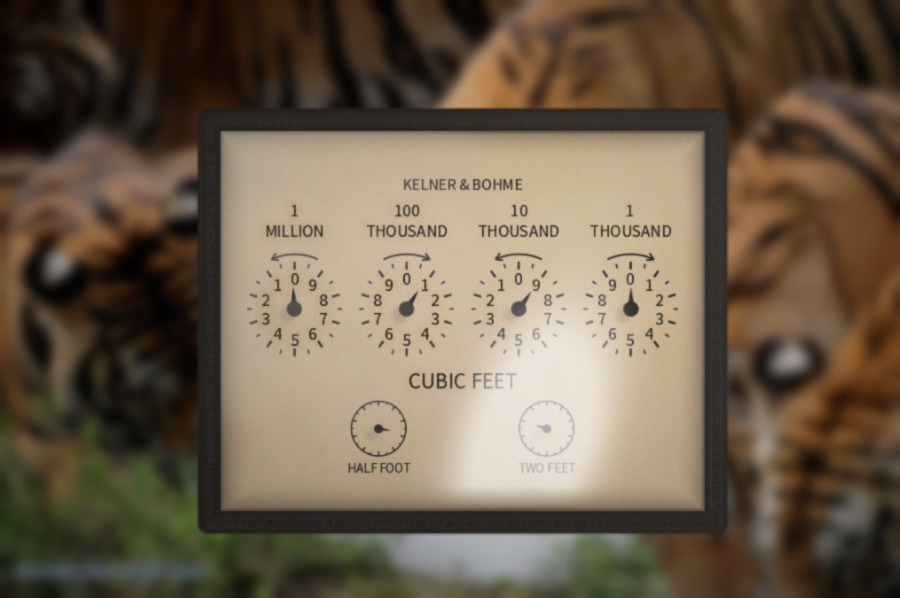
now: 9000
